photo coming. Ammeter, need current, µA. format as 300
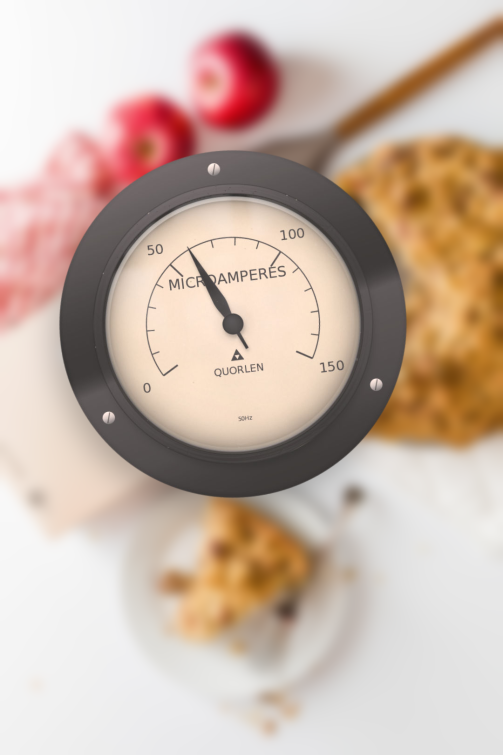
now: 60
